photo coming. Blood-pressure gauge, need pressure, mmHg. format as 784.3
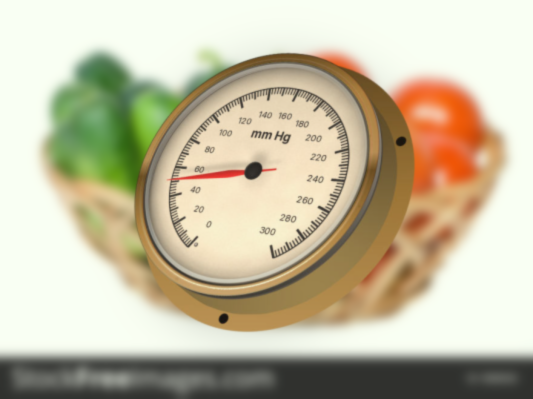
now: 50
